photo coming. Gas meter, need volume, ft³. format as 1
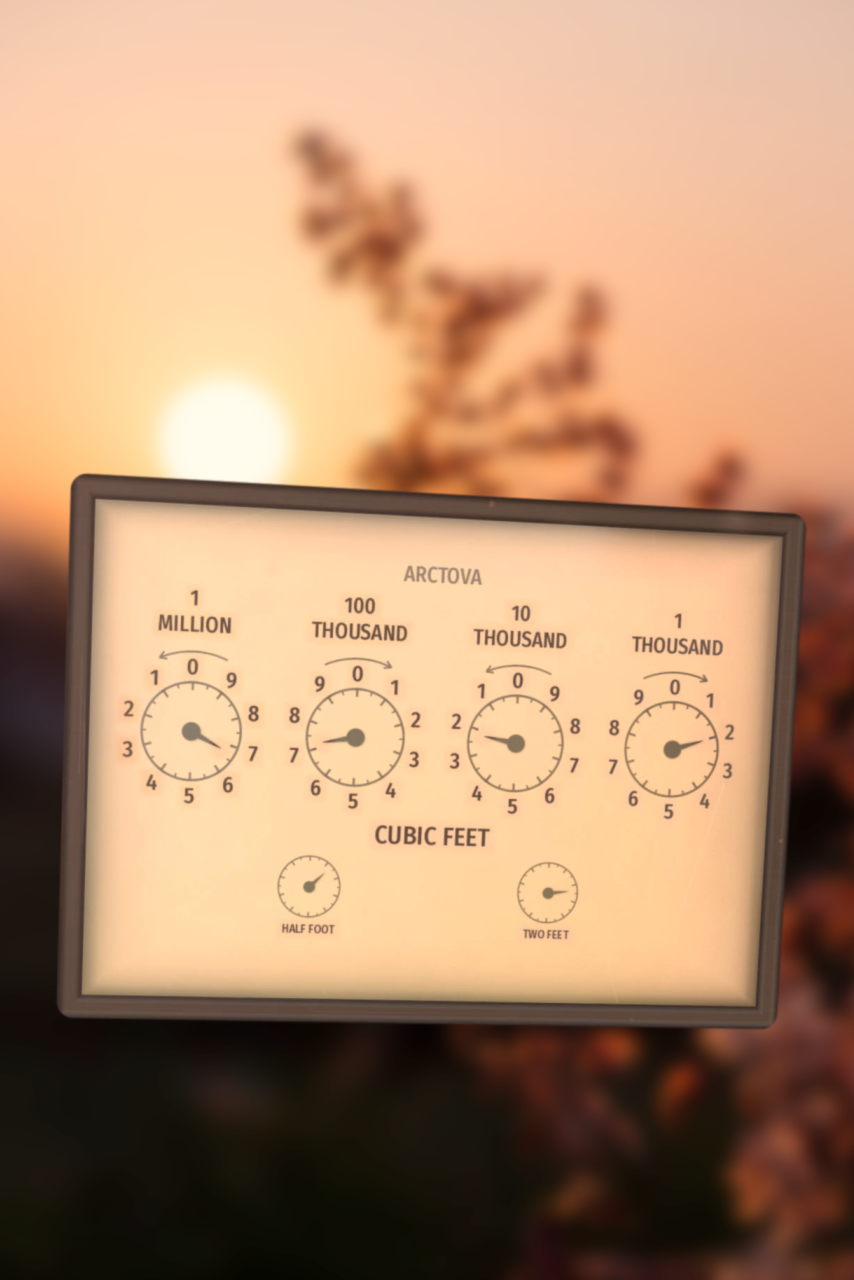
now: 672200
